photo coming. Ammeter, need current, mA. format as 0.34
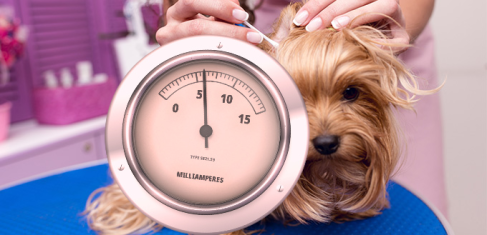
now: 6
